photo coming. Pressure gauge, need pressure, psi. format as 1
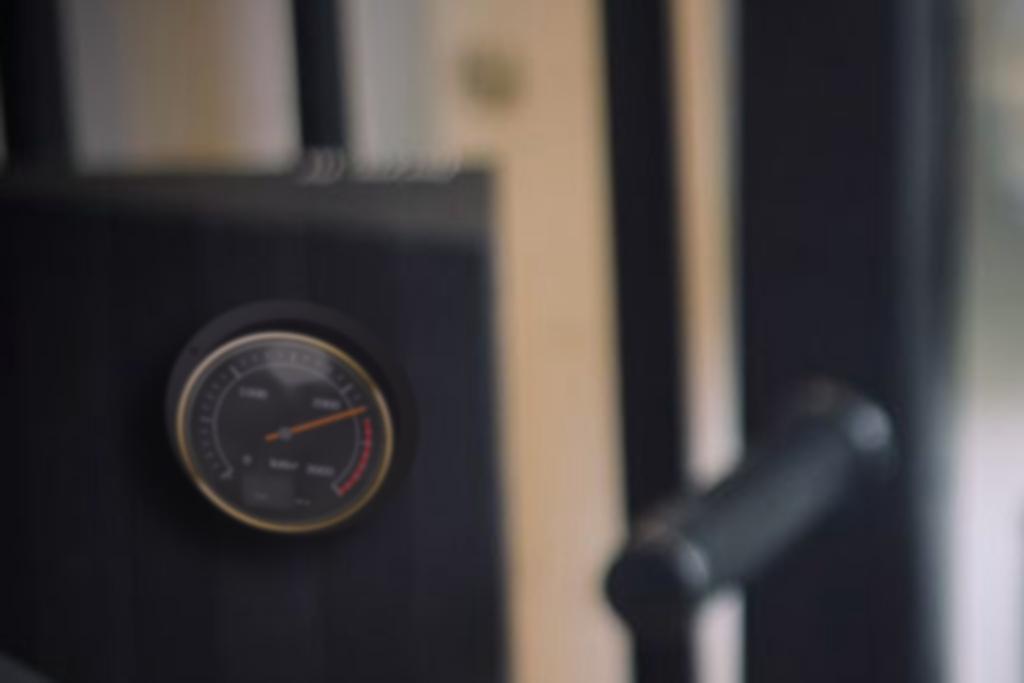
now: 2200
